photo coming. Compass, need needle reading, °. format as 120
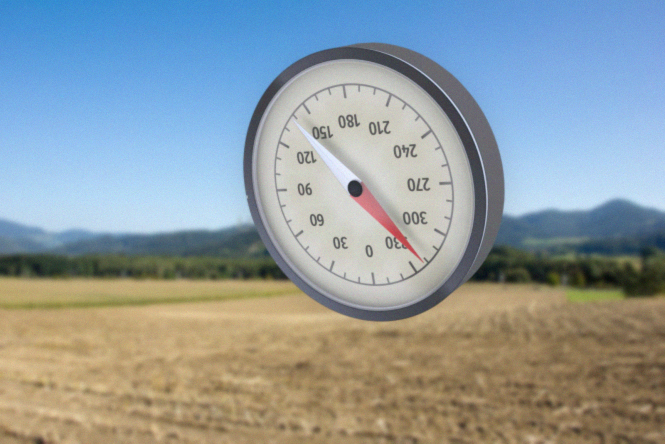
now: 320
